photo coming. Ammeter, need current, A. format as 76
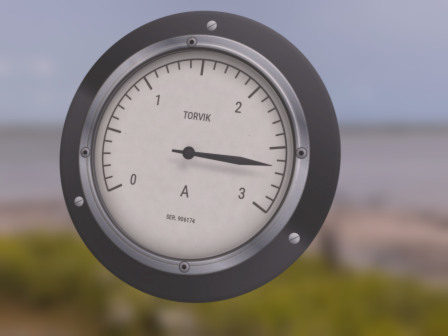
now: 2.65
